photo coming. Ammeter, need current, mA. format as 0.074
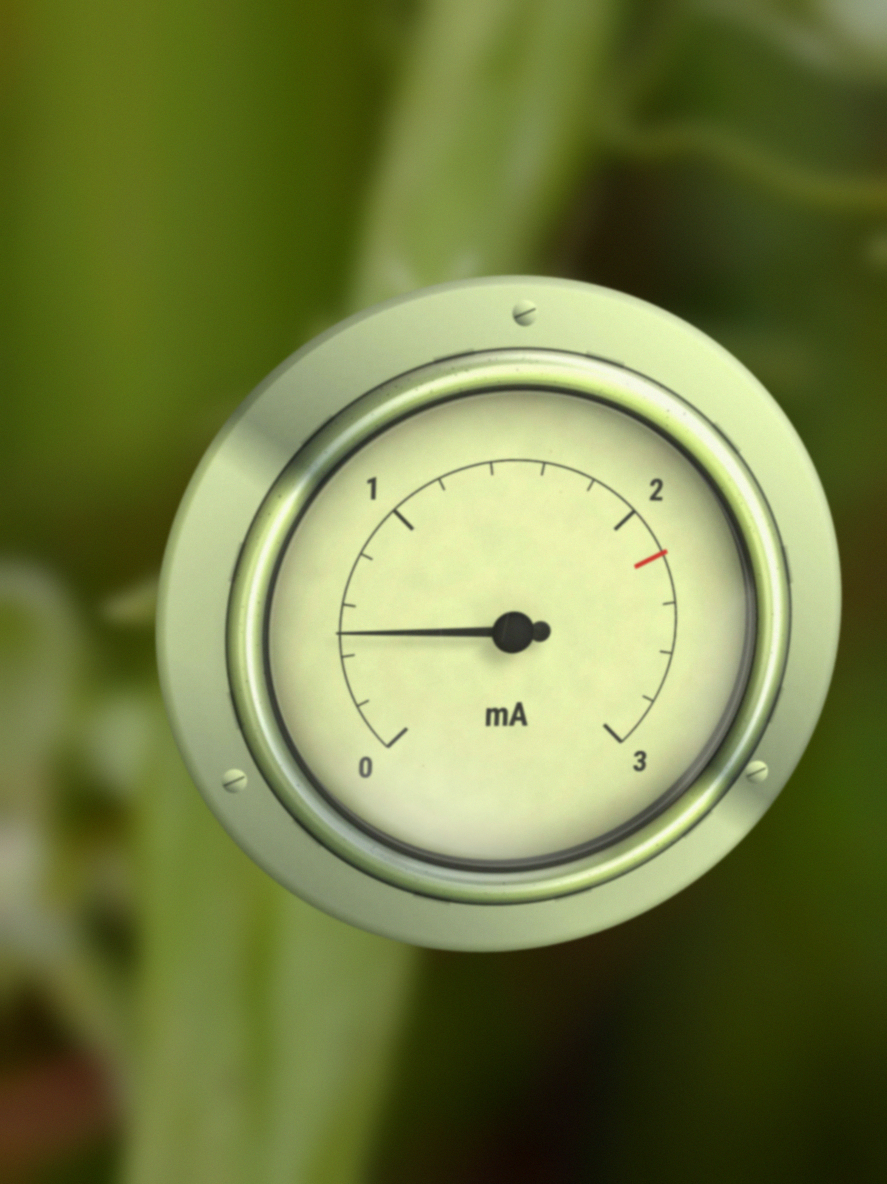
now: 0.5
